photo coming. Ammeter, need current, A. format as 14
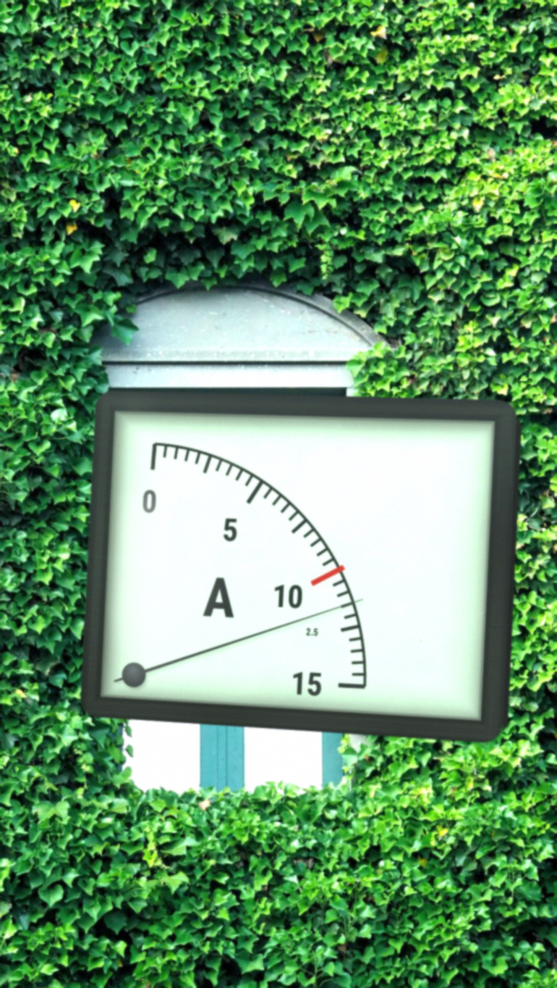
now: 11.5
